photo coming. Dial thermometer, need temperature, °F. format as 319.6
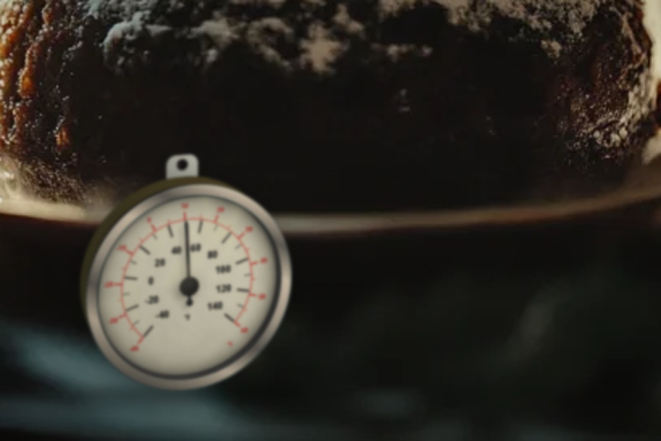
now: 50
